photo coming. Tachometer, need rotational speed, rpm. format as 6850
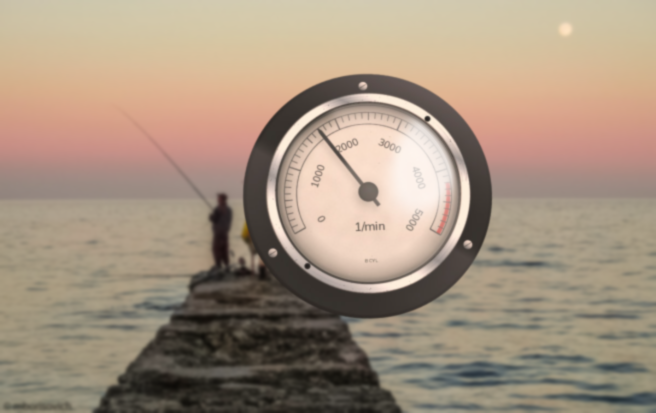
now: 1700
